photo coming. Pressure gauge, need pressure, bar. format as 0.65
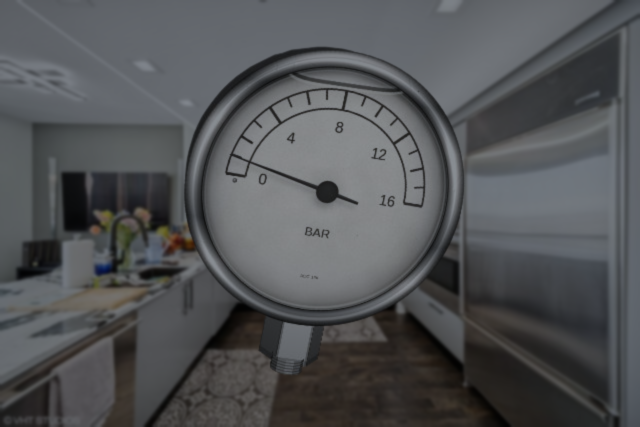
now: 1
